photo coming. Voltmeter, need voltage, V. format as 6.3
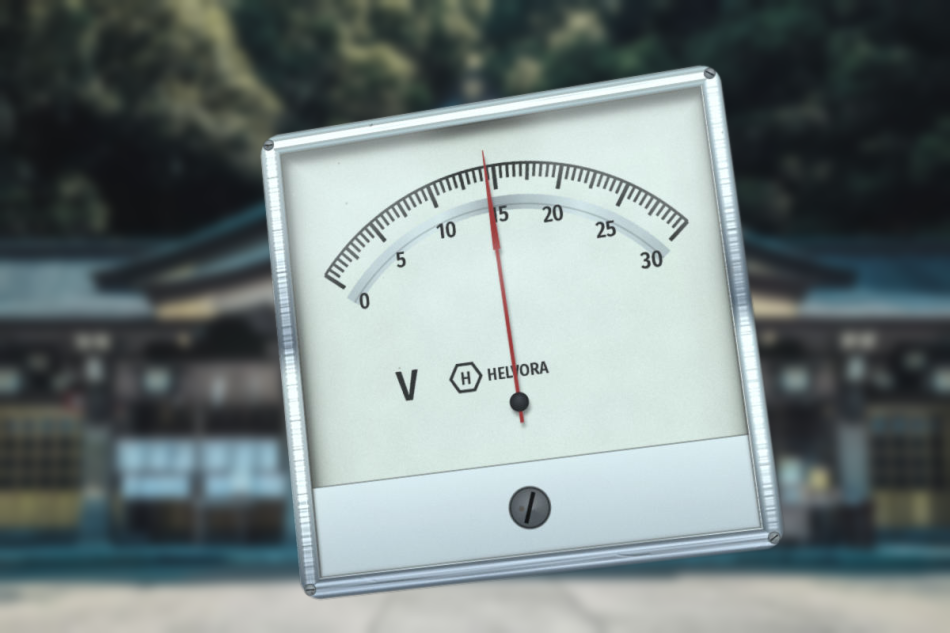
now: 14.5
